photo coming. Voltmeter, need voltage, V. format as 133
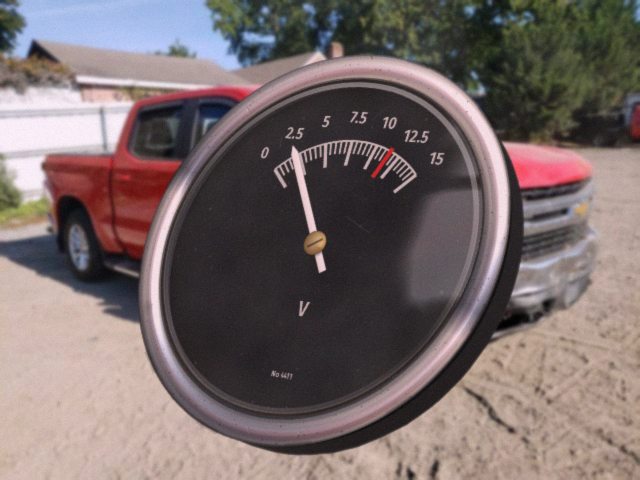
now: 2.5
